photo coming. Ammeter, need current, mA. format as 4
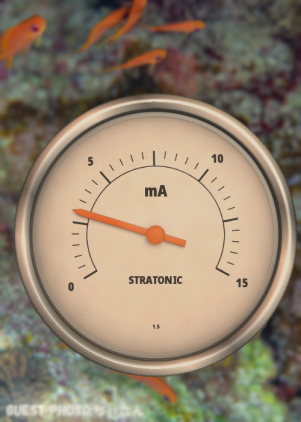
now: 3
